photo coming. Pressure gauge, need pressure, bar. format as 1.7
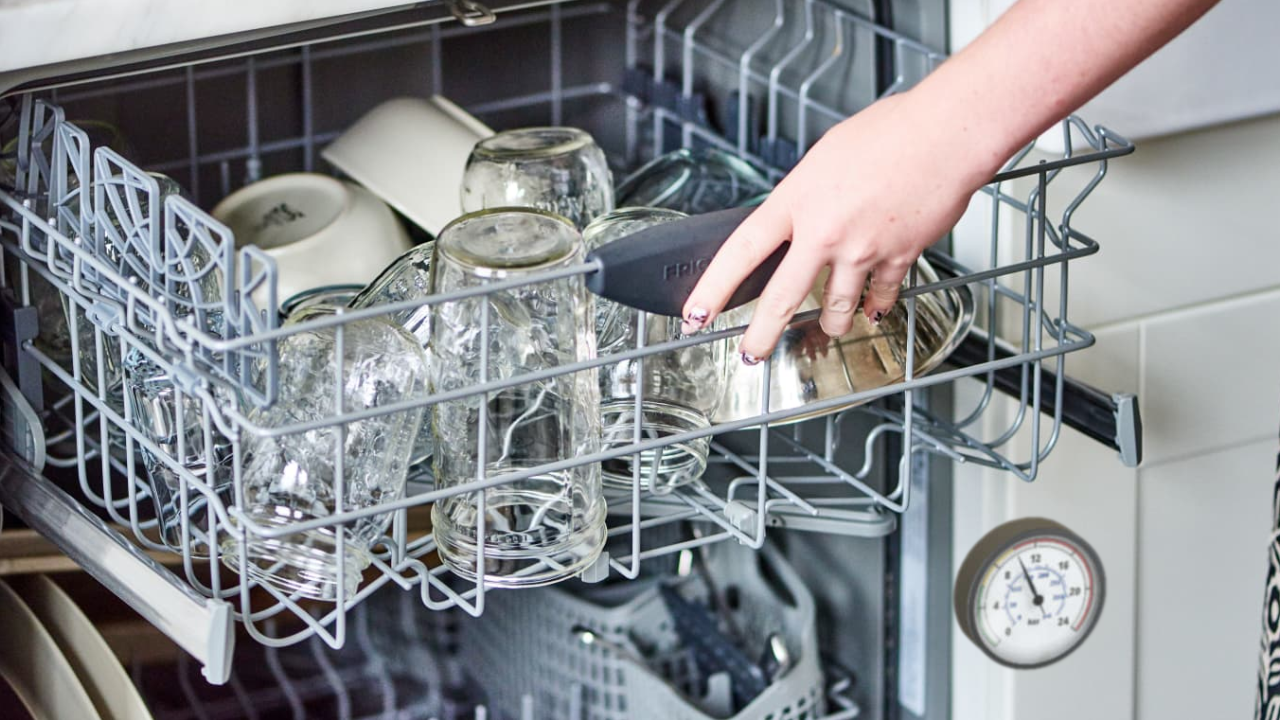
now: 10
